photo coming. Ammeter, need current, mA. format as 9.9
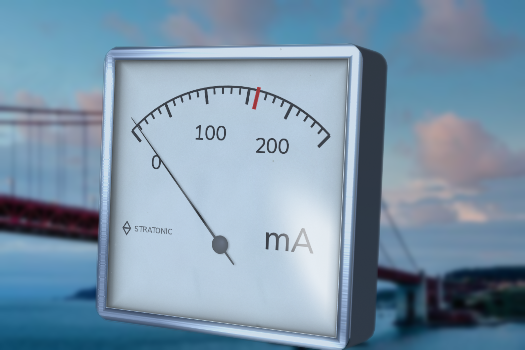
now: 10
